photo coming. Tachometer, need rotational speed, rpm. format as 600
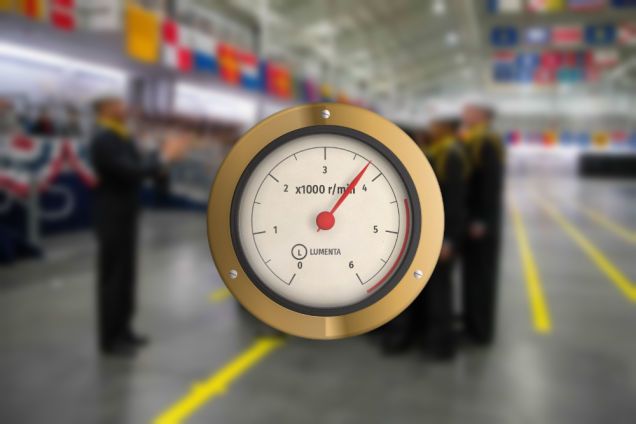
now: 3750
